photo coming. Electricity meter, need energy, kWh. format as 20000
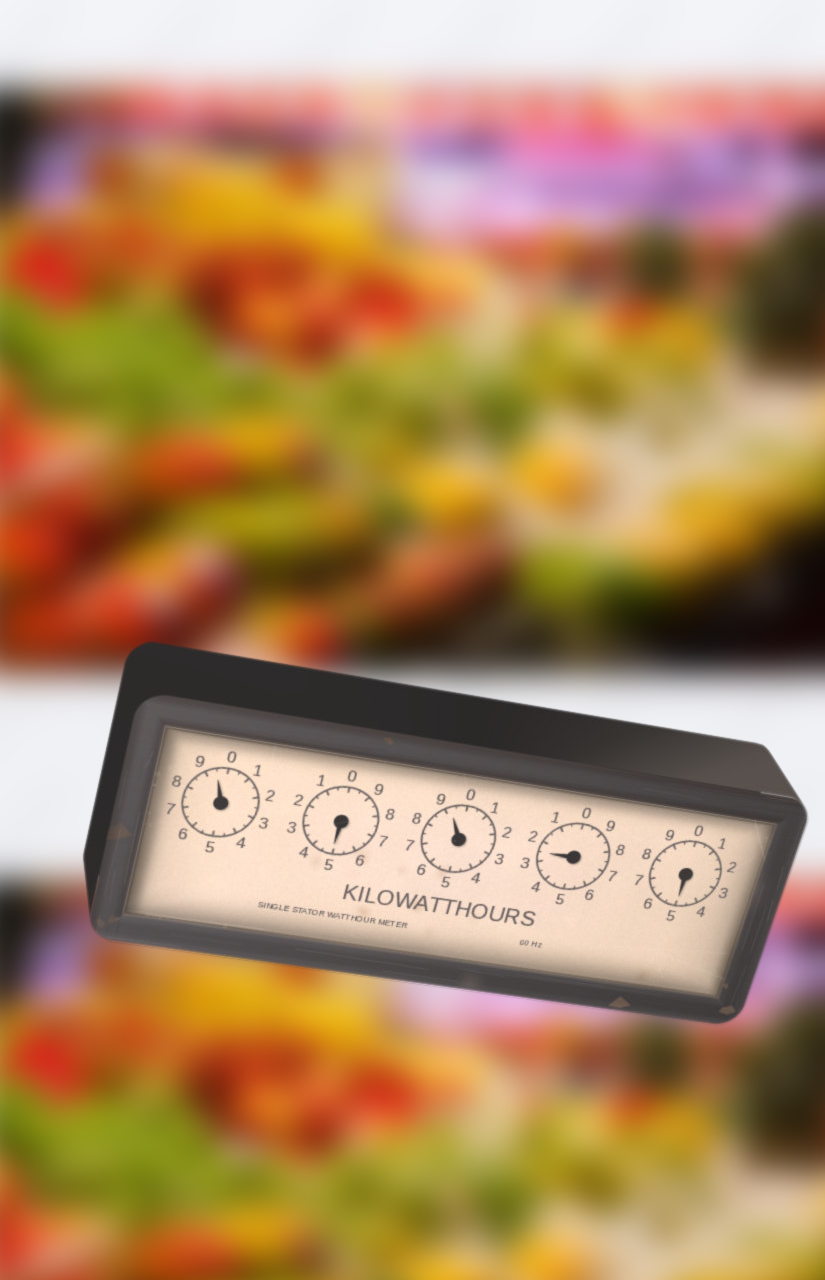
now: 94925
